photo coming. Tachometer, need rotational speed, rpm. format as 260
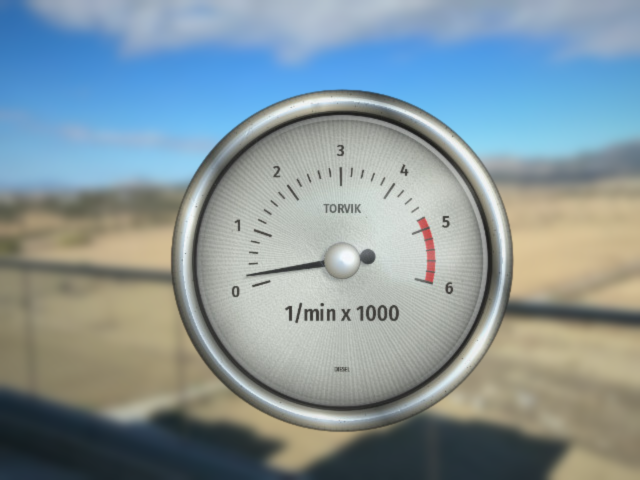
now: 200
